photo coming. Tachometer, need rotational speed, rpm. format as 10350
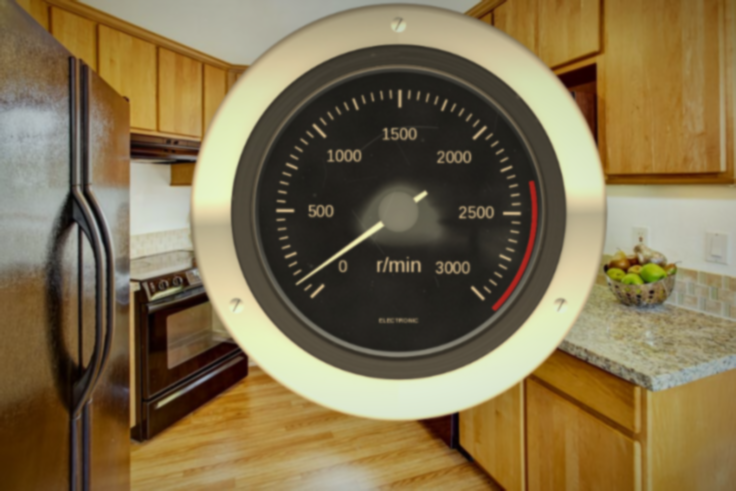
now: 100
